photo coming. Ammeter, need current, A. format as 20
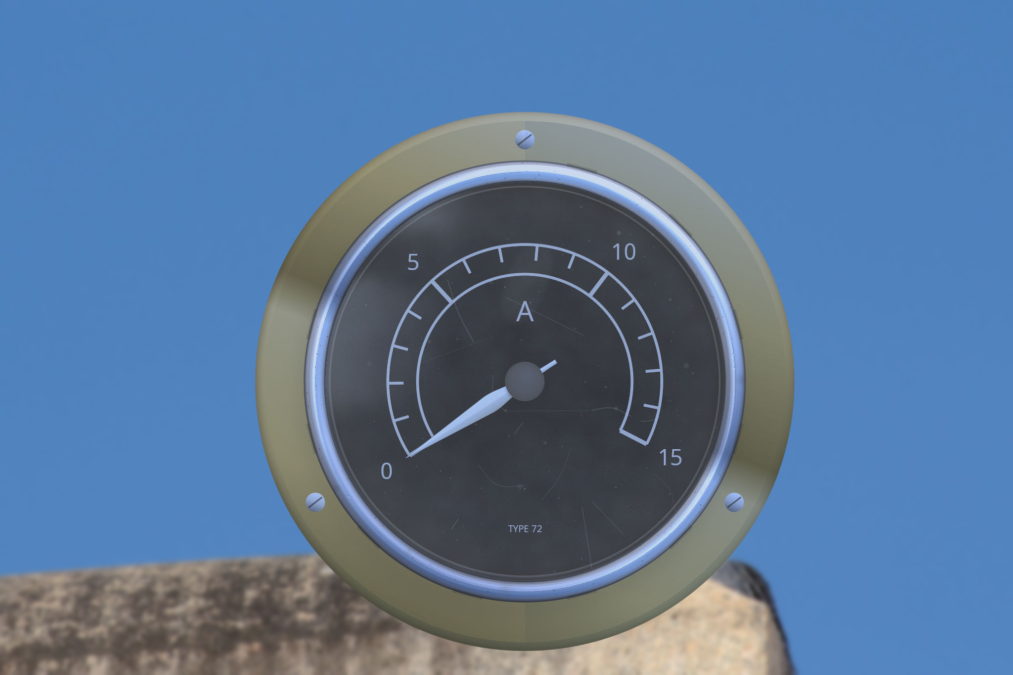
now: 0
